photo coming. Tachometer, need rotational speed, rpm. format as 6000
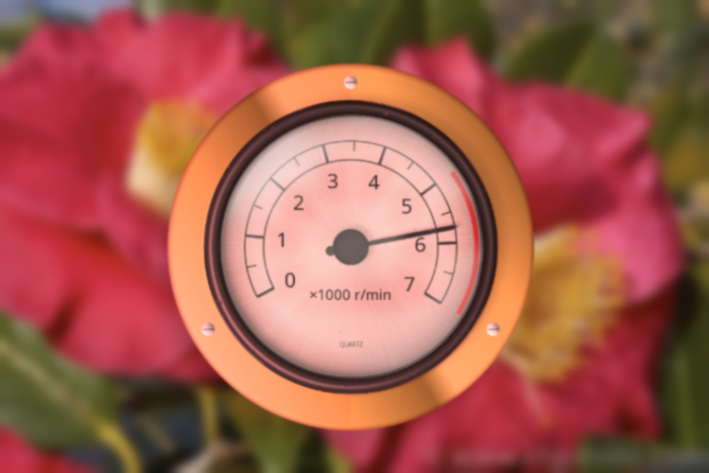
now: 5750
